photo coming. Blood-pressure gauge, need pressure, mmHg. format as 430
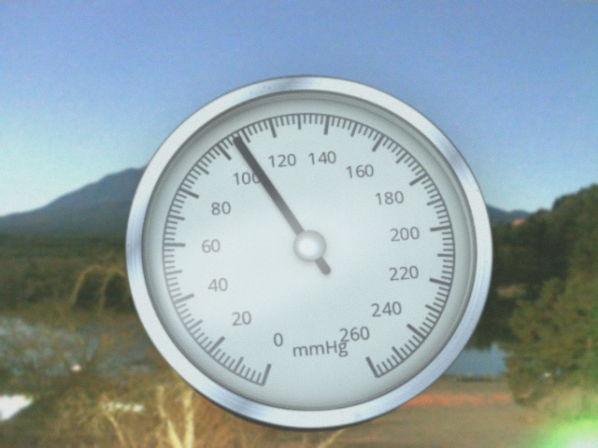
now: 106
